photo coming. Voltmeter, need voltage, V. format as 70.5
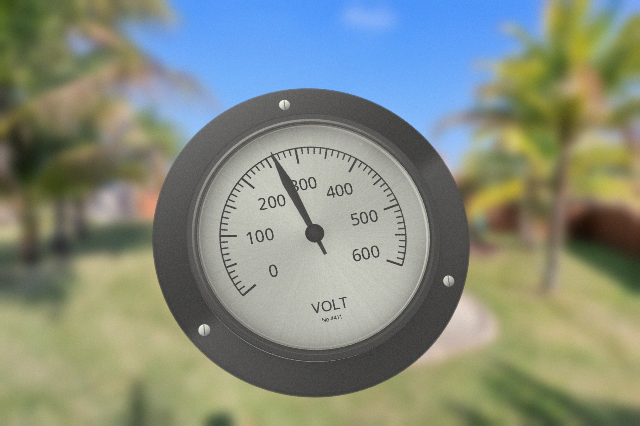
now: 260
